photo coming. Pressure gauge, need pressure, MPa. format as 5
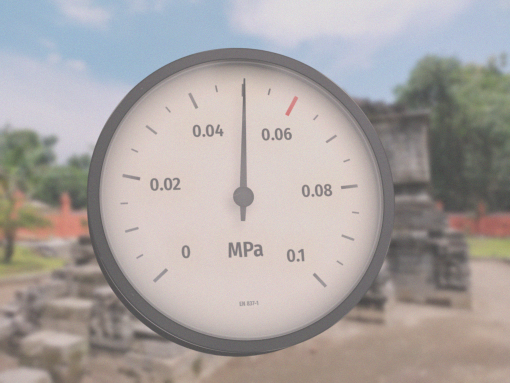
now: 0.05
